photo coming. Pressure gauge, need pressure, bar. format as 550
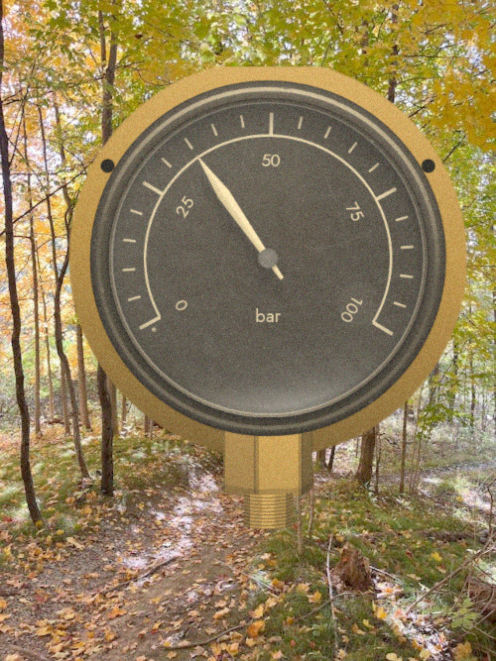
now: 35
